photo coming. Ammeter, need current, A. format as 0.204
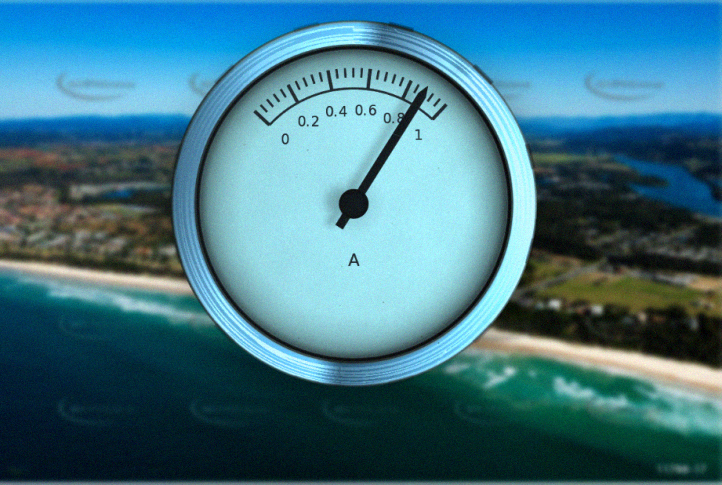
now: 0.88
